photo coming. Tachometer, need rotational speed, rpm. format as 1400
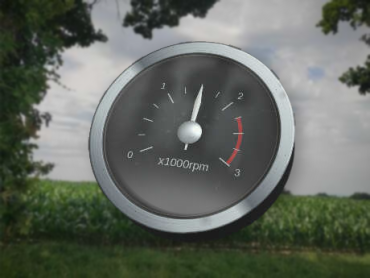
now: 1500
